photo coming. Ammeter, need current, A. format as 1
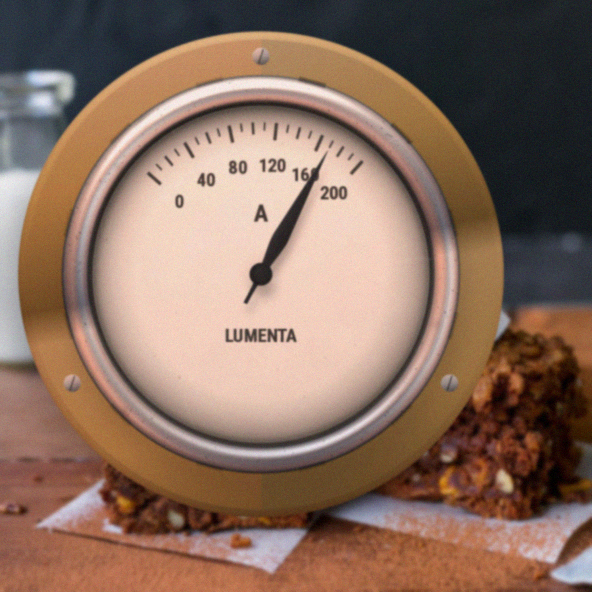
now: 170
